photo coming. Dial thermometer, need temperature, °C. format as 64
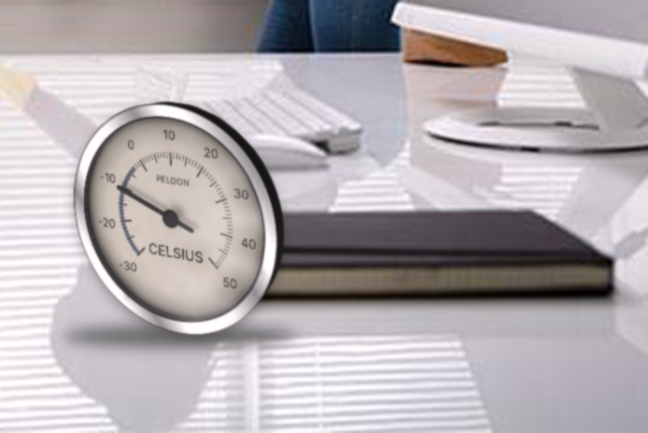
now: -10
